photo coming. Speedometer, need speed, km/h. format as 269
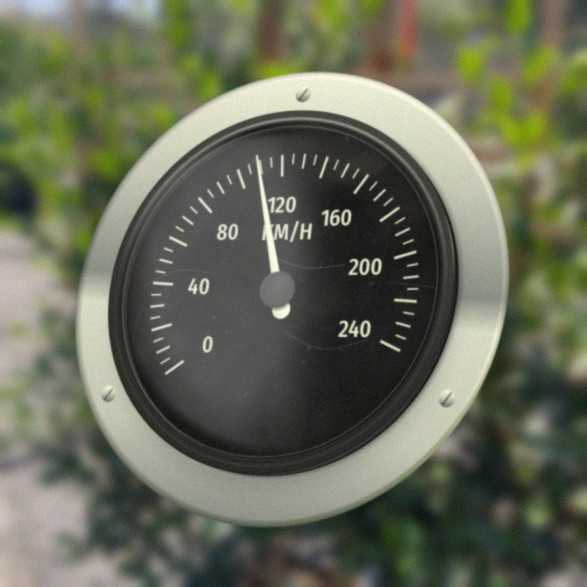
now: 110
